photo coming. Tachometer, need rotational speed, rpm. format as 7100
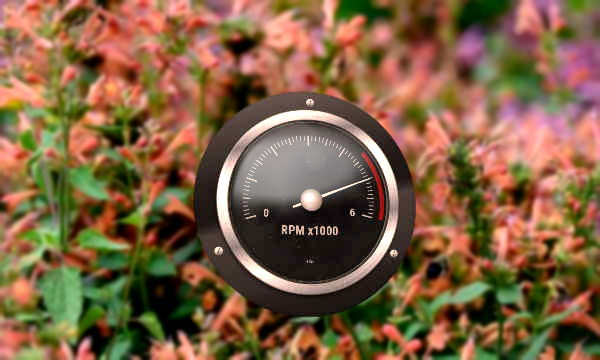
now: 5000
